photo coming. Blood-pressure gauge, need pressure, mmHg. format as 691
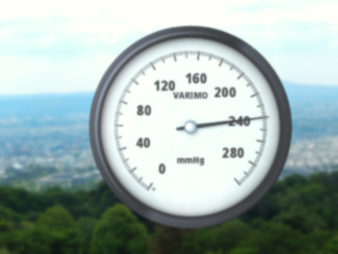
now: 240
